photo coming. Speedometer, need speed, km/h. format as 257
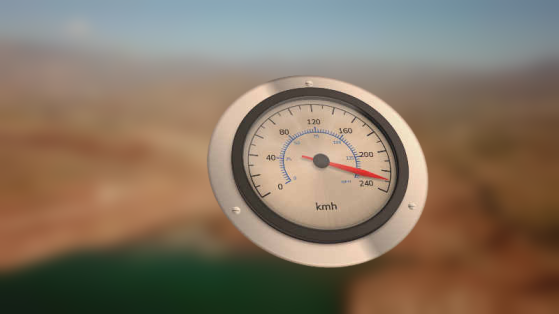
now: 230
